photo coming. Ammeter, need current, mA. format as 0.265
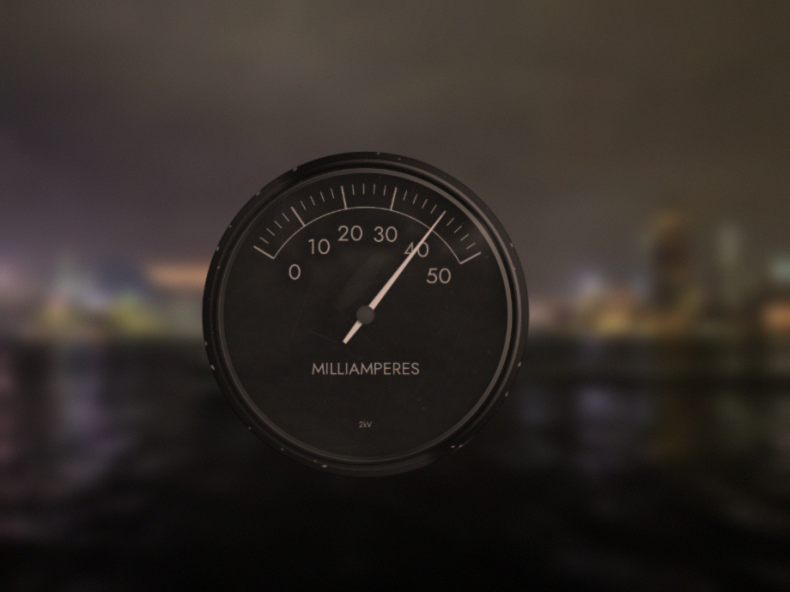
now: 40
